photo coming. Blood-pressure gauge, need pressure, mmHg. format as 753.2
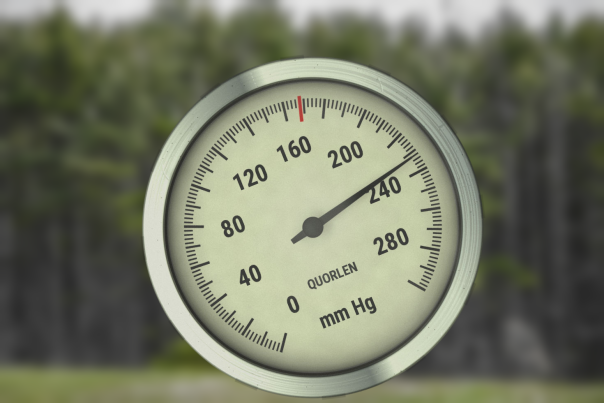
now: 232
